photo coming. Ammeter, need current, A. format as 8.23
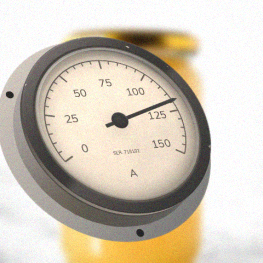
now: 120
